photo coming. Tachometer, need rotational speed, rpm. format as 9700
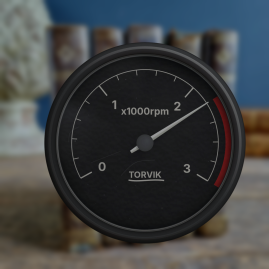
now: 2200
